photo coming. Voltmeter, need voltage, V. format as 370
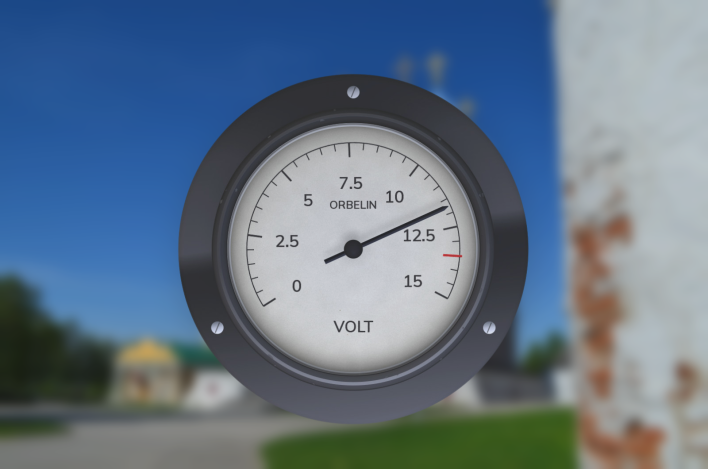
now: 11.75
